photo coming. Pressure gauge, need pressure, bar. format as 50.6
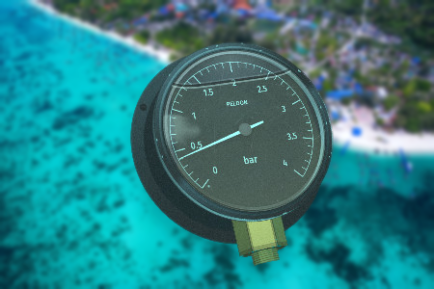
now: 0.4
